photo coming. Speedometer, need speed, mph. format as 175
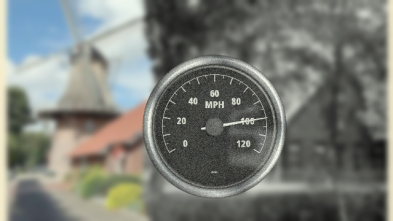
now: 100
